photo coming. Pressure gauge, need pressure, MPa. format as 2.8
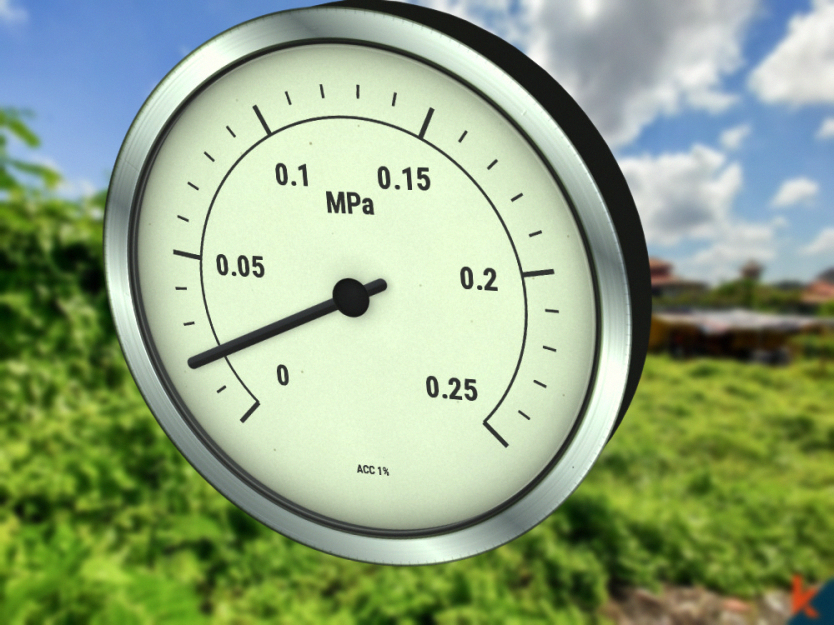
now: 0.02
